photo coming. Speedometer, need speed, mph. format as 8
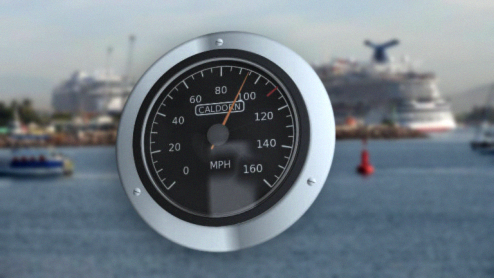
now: 95
